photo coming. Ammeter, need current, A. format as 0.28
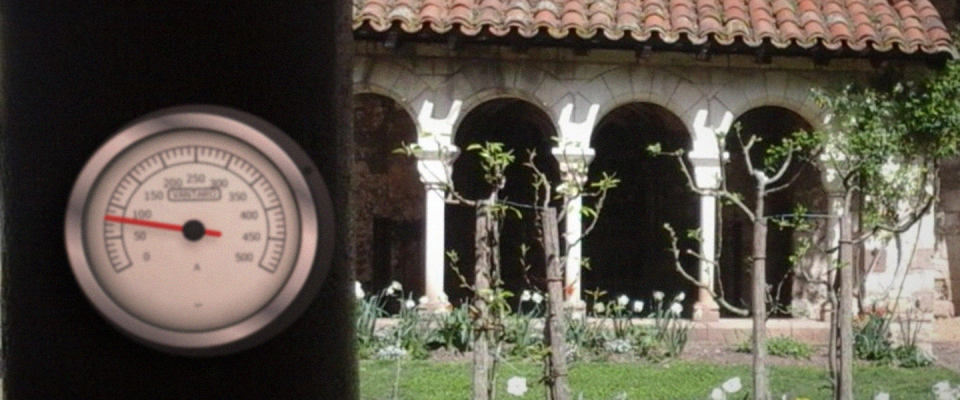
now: 80
